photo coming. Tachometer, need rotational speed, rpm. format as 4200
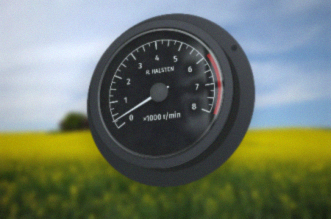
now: 250
